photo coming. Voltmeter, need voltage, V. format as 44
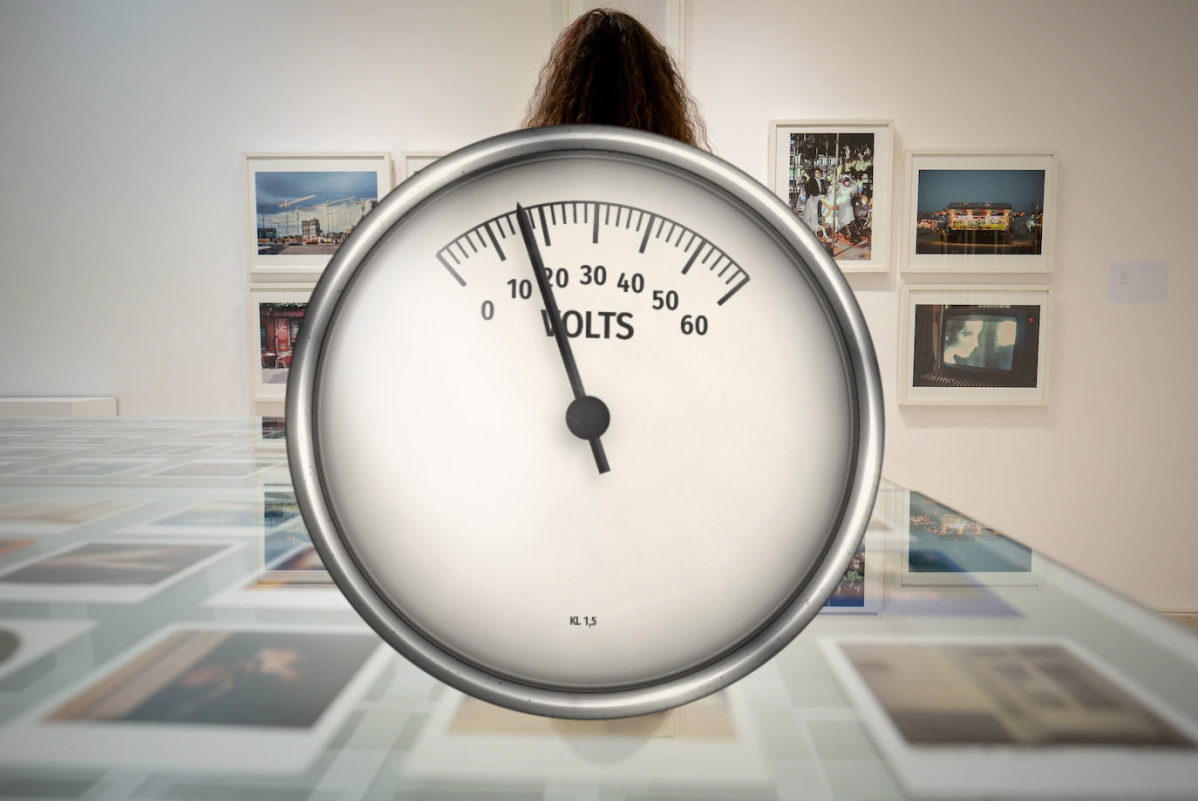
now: 16
